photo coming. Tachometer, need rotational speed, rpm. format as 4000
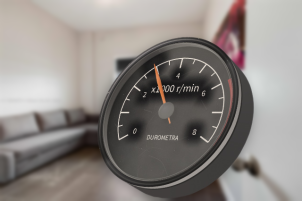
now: 3000
